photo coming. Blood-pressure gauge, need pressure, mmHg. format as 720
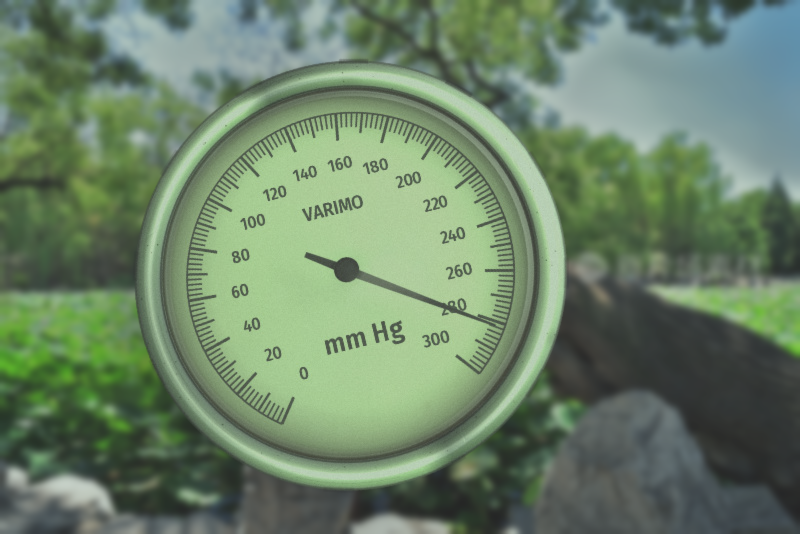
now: 282
